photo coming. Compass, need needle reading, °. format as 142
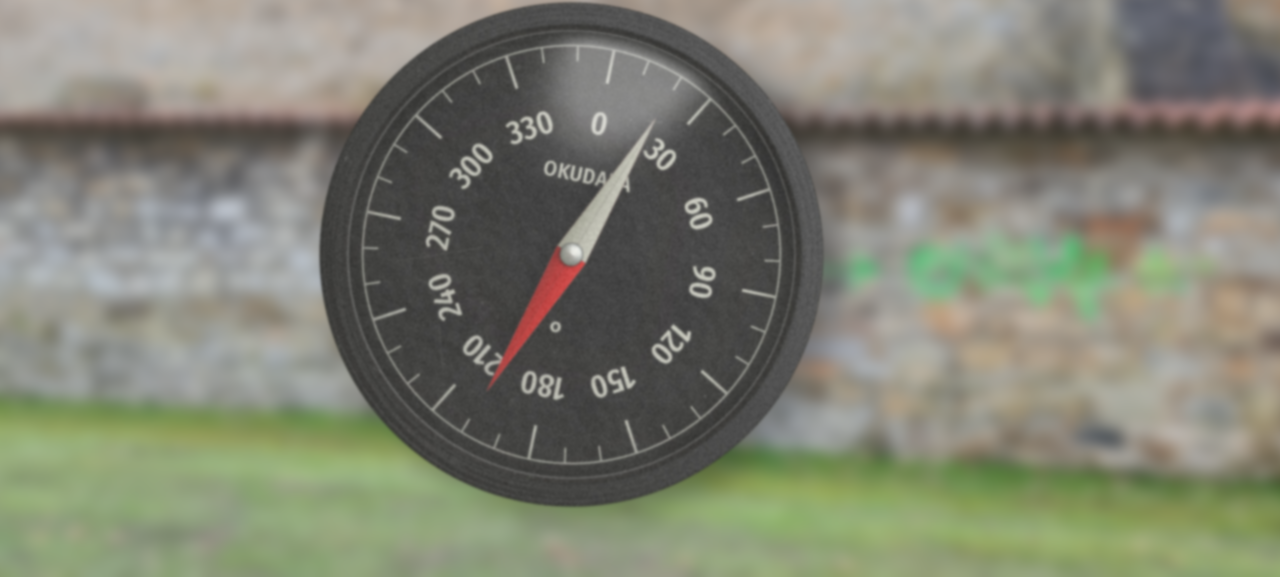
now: 200
